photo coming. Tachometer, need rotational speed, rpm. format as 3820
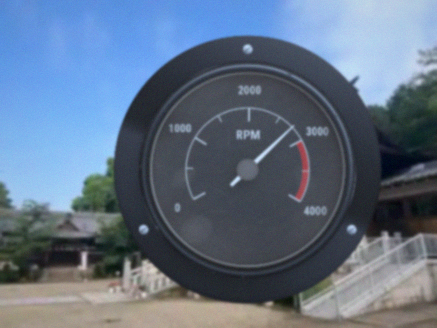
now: 2750
